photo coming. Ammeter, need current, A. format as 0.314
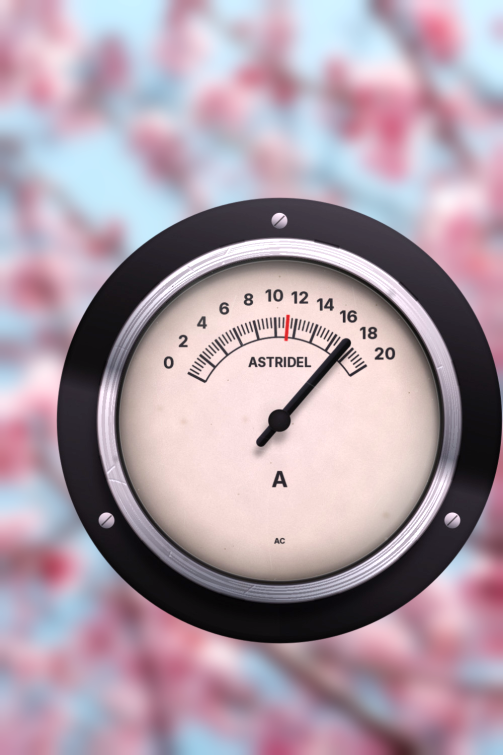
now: 17.2
